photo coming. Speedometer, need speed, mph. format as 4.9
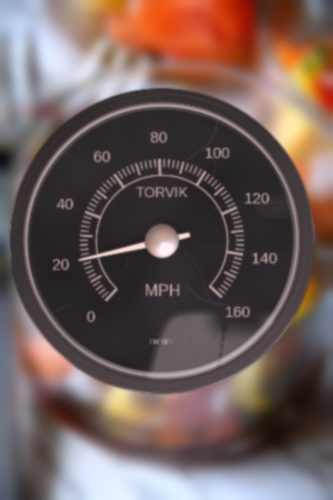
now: 20
